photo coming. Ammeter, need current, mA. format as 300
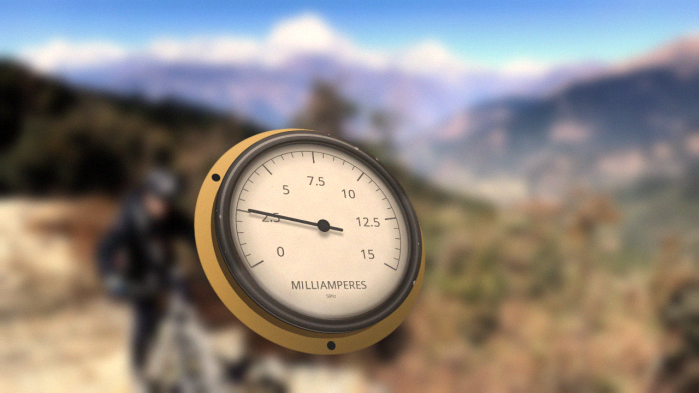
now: 2.5
